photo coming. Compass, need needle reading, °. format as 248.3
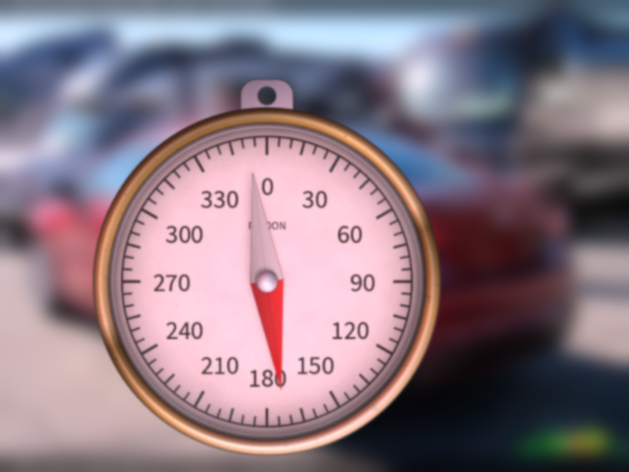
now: 172.5
